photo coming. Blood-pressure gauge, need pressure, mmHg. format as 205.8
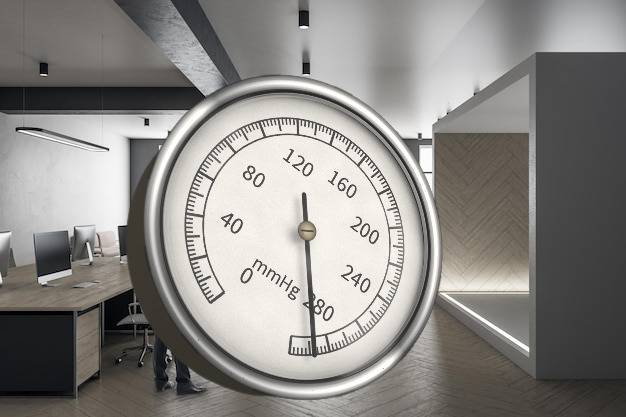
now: 290
